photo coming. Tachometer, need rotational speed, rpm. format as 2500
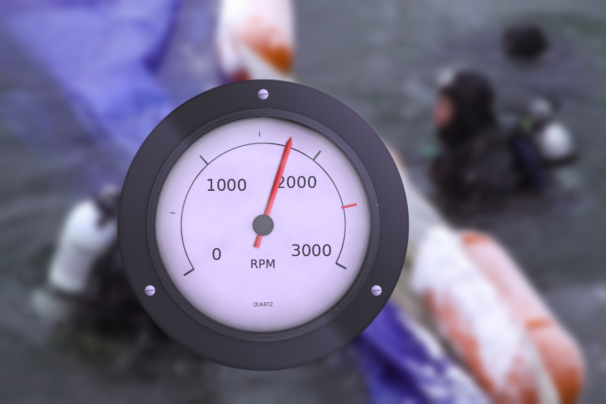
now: 1750
